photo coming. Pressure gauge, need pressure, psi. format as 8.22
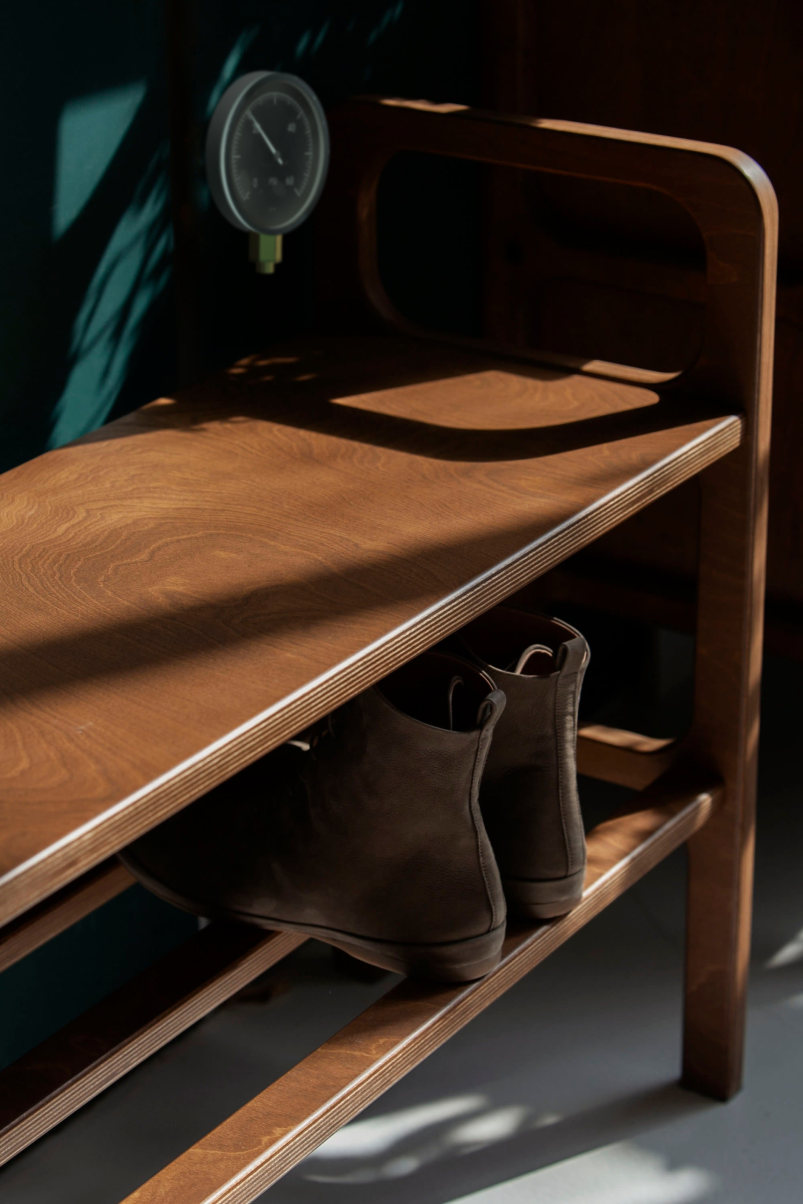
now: 20
